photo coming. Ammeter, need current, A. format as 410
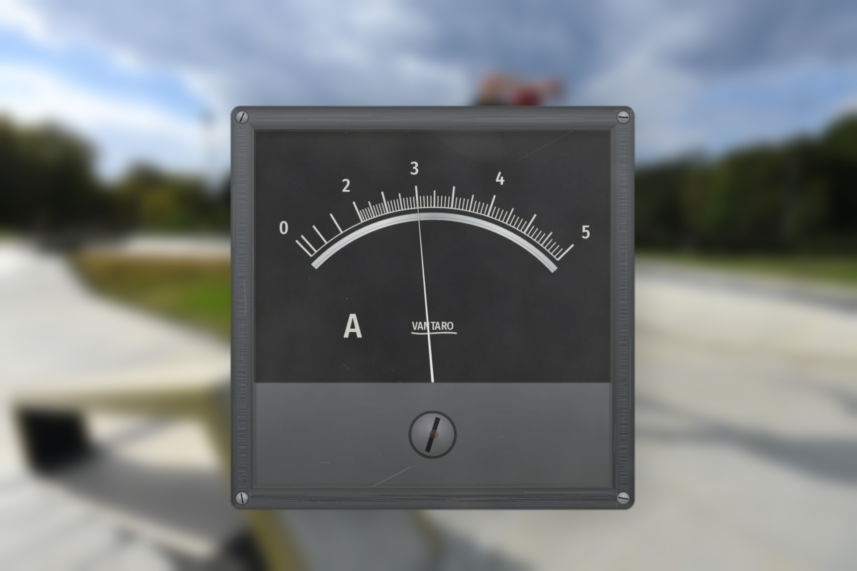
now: 3
